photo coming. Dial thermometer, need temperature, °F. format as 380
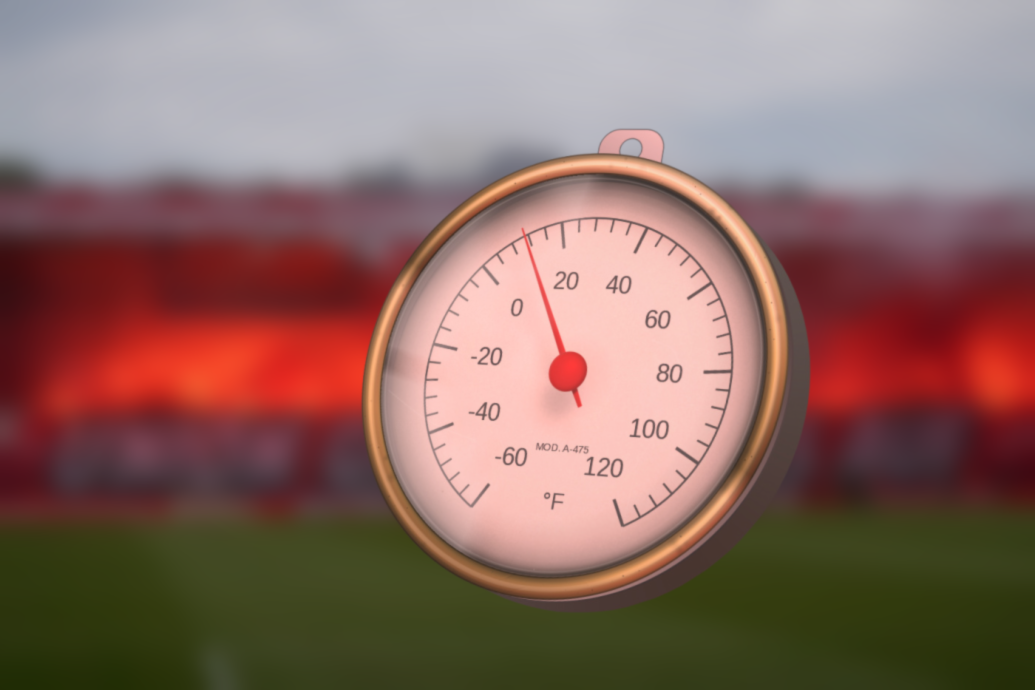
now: 12
